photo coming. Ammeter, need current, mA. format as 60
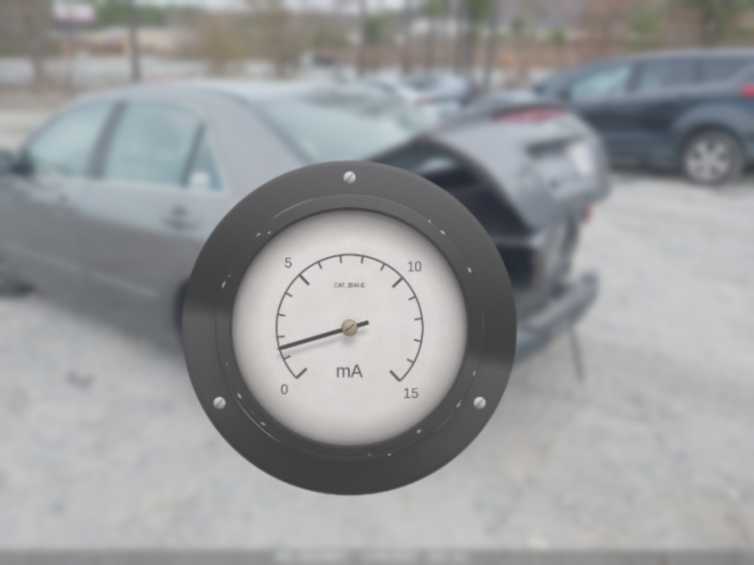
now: 1.5
